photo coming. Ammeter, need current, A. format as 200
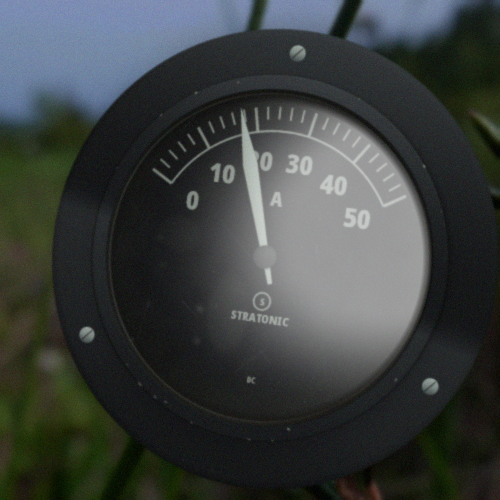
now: 18
